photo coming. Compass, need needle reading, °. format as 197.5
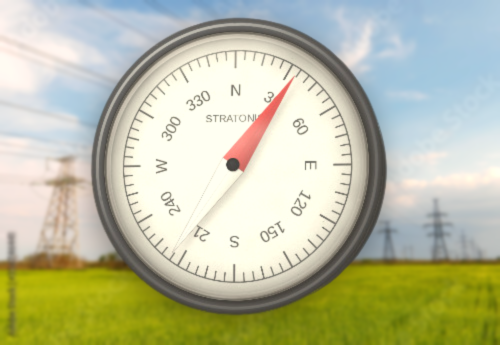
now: 35
